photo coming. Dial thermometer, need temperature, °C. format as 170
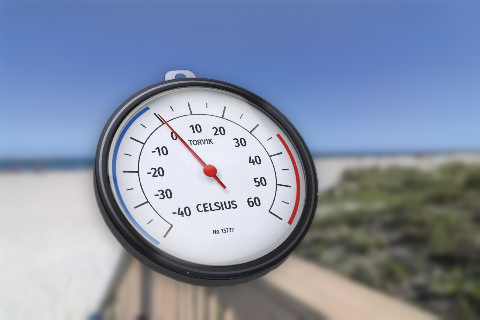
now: 0
